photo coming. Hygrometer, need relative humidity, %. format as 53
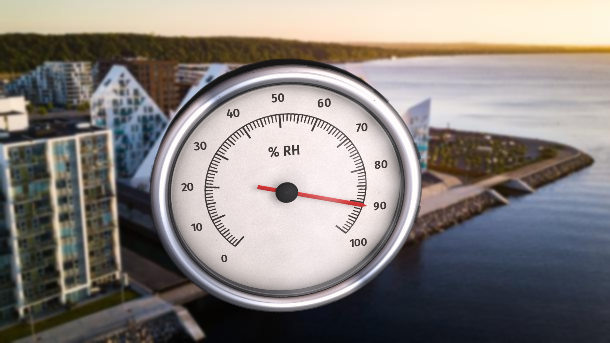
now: 90
